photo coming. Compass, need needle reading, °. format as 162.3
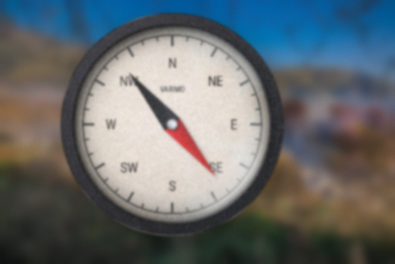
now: 140
